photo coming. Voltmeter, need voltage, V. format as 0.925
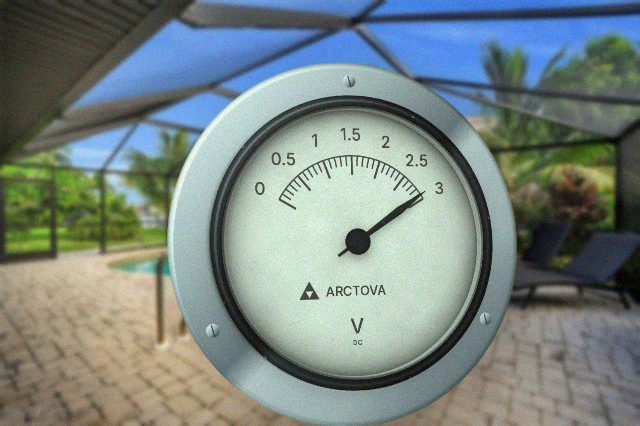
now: 2.9
